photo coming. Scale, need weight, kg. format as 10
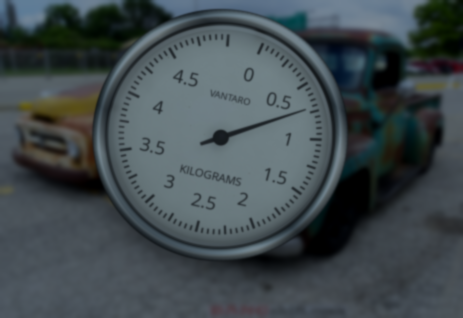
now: 0.7
